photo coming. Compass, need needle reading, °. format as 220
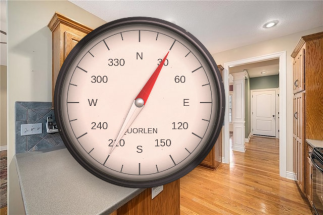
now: 30
